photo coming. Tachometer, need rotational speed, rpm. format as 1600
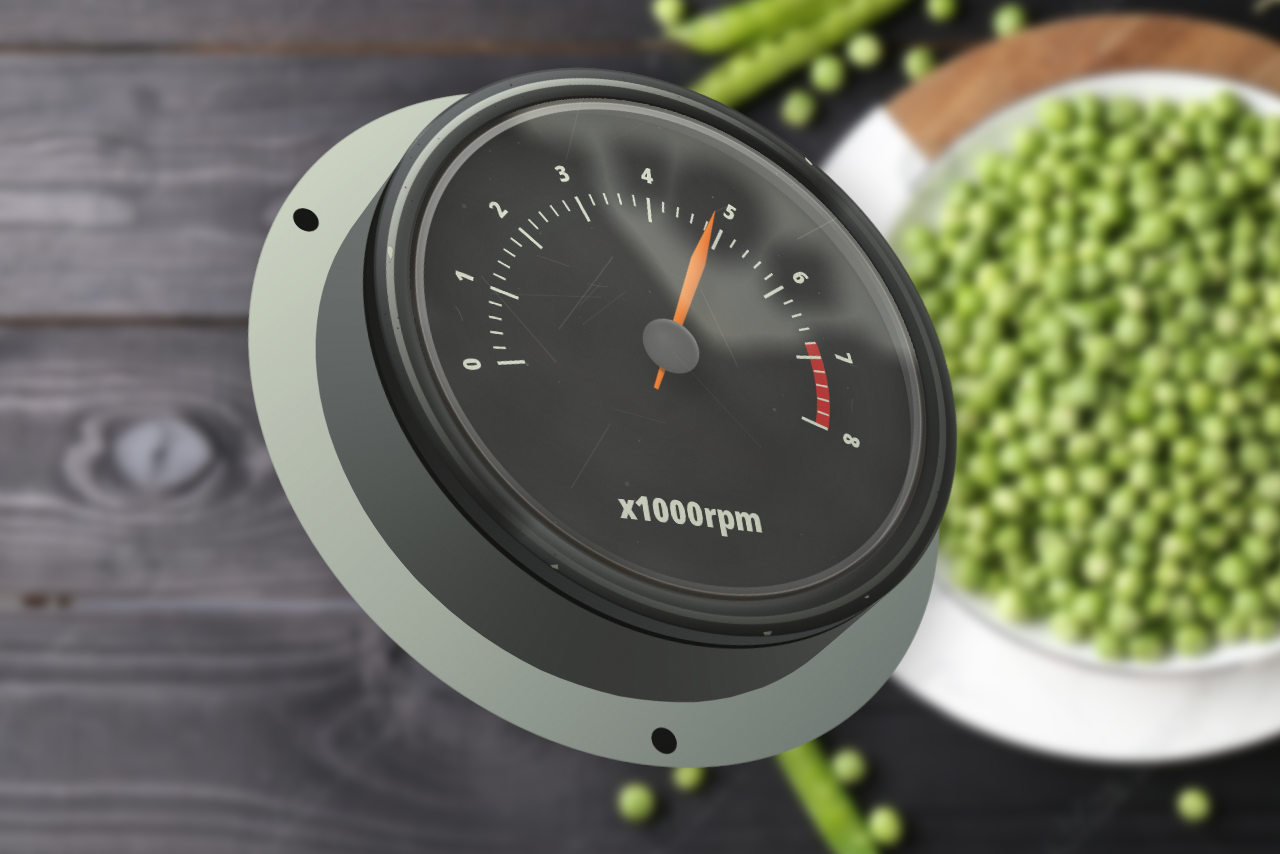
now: 4800
